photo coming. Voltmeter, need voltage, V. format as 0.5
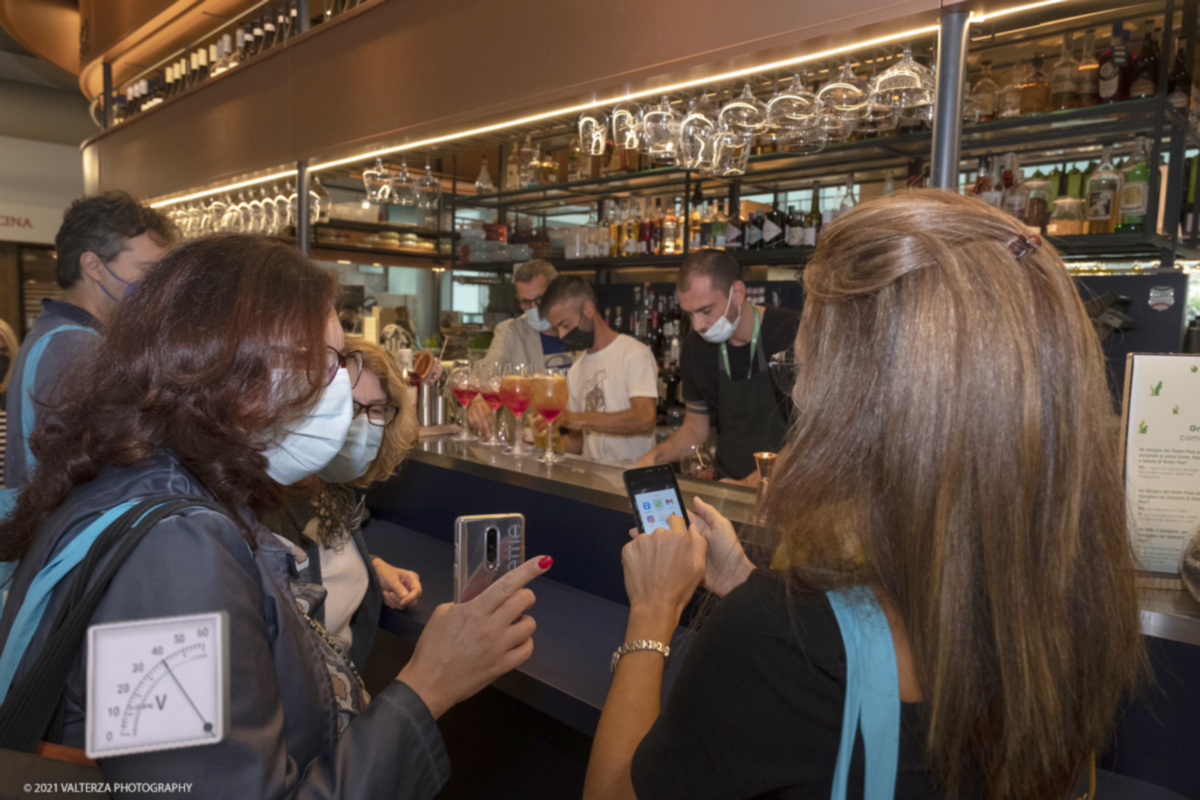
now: 40
